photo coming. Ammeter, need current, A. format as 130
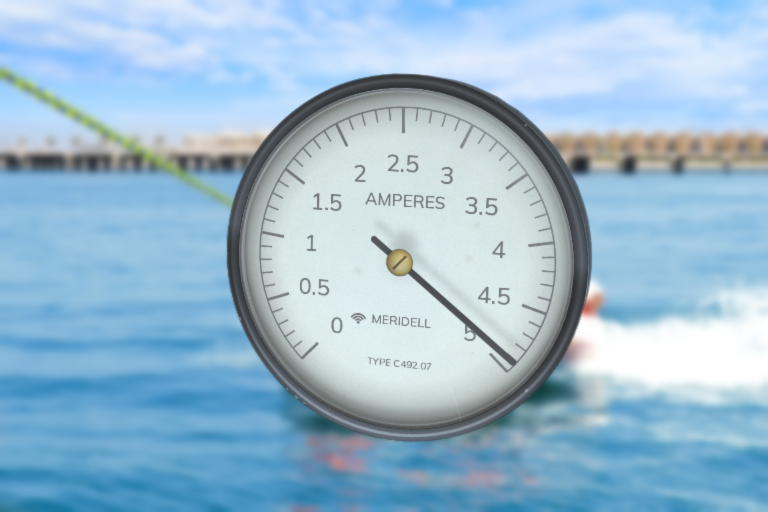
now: 4.9
